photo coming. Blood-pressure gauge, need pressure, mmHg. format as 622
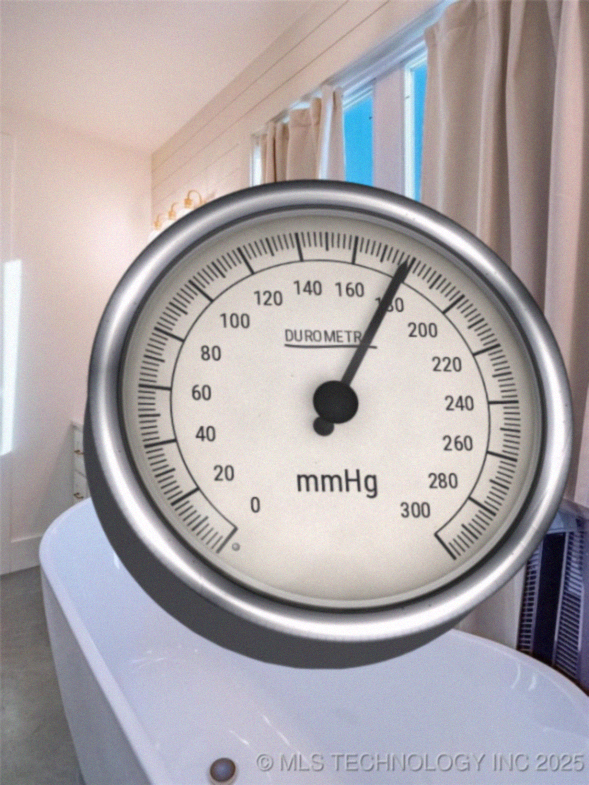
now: 178
